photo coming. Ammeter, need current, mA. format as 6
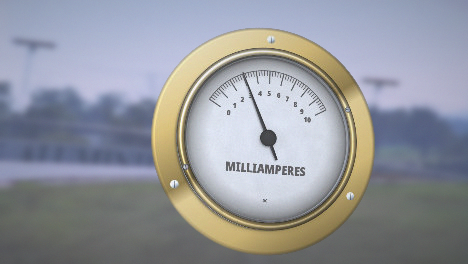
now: 3
